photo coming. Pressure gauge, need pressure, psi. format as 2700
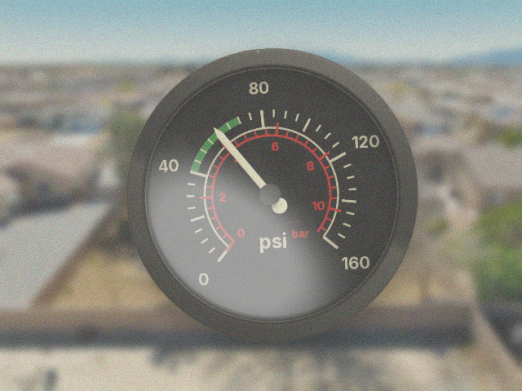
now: 60
